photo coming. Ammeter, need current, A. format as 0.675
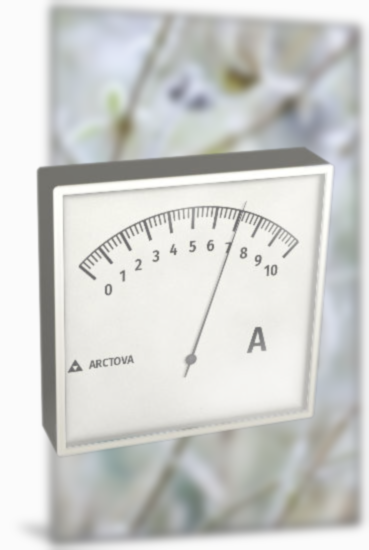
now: 7
